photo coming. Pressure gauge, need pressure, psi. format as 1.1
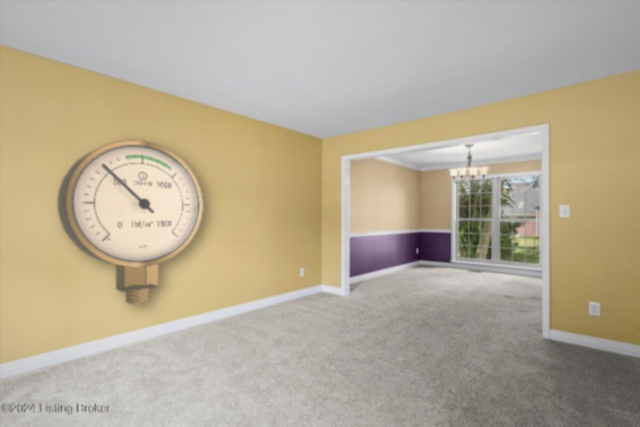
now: 500
